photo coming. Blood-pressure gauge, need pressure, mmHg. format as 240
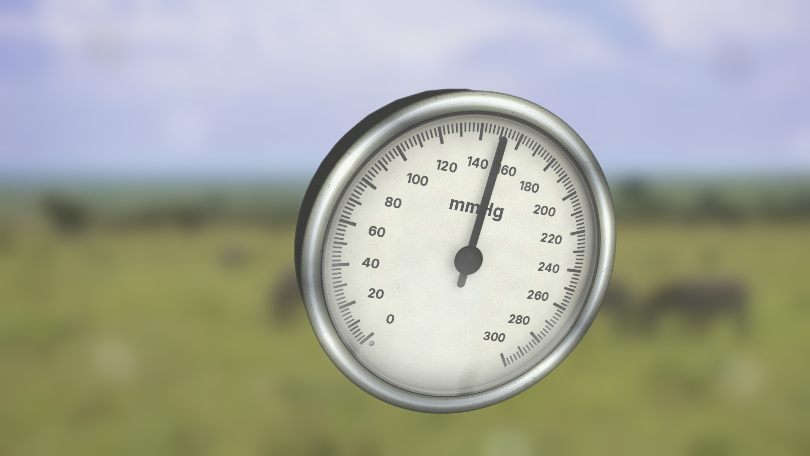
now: 150
